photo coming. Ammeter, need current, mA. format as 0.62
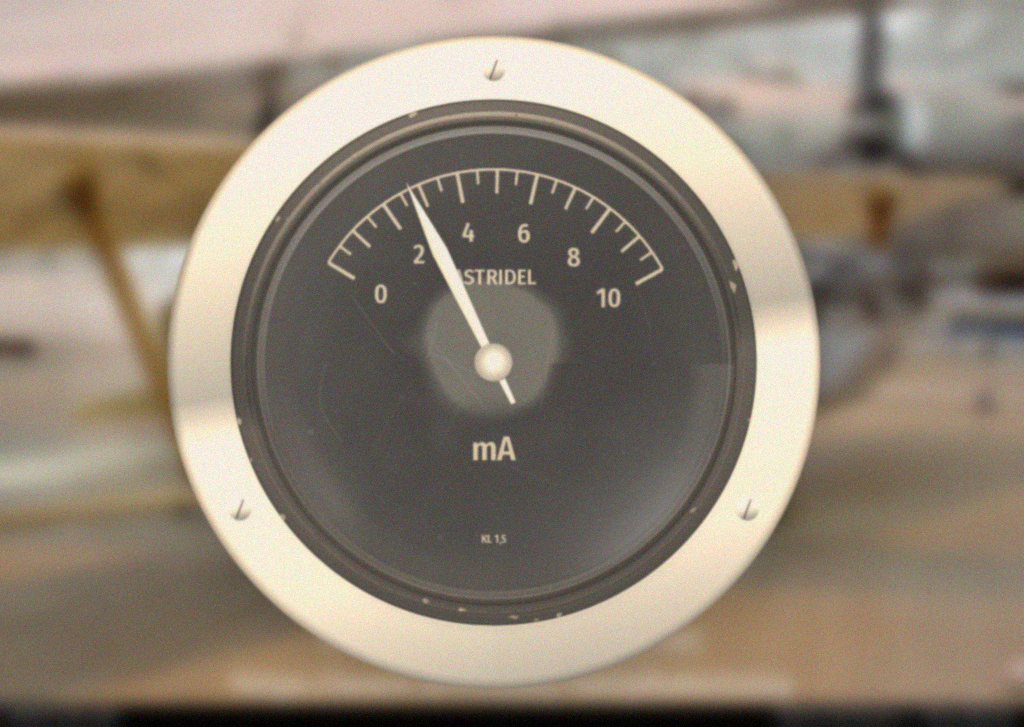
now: 2.75
